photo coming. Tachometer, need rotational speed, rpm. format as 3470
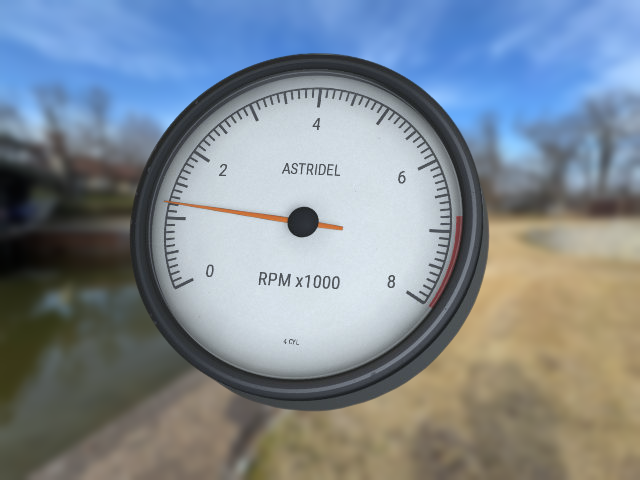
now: 1200
